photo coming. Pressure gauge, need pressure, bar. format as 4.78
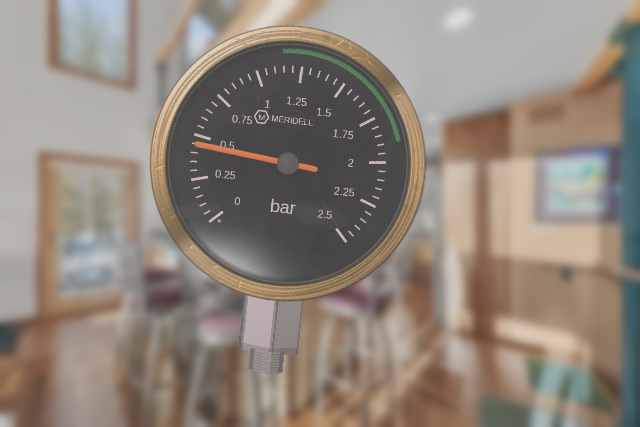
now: 0.45
